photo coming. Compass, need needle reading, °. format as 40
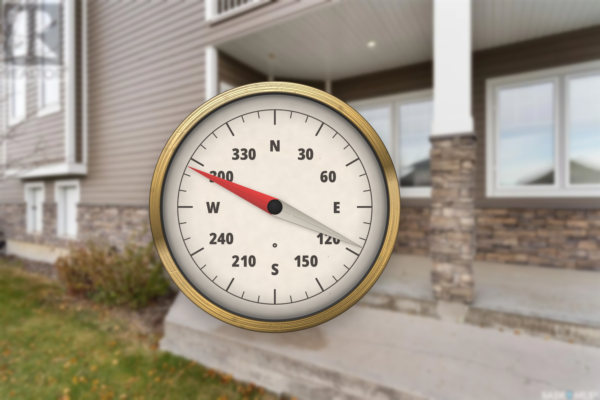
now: 295
